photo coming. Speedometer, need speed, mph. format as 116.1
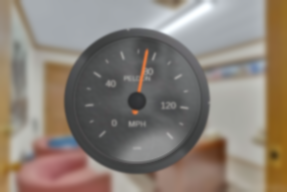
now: 75
